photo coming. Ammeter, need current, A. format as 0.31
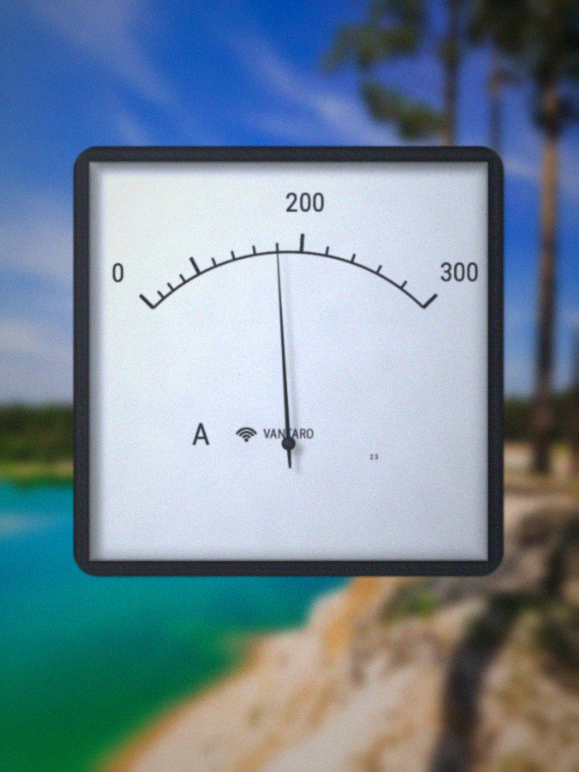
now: 180
